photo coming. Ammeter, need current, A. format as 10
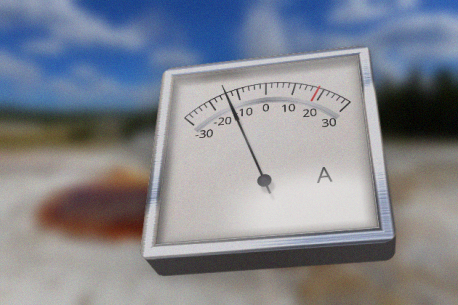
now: -14
